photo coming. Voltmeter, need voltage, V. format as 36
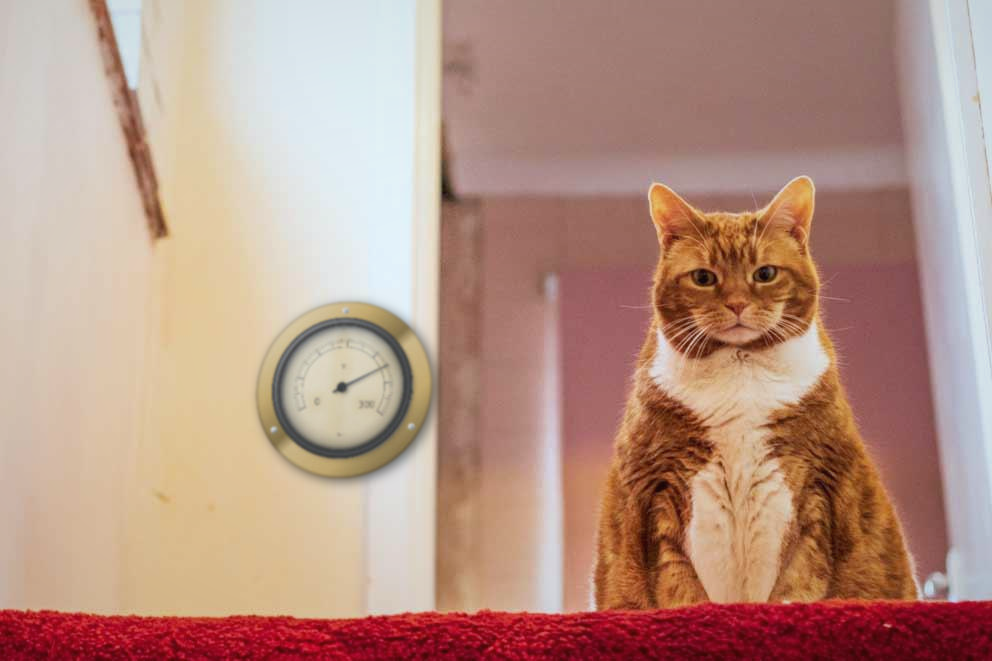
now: 225
